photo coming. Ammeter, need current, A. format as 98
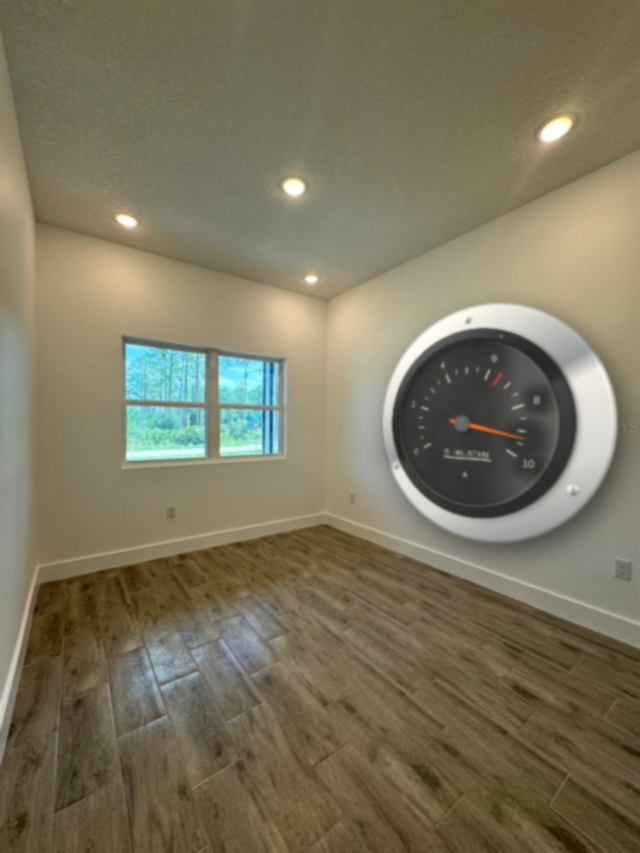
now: 9.25
